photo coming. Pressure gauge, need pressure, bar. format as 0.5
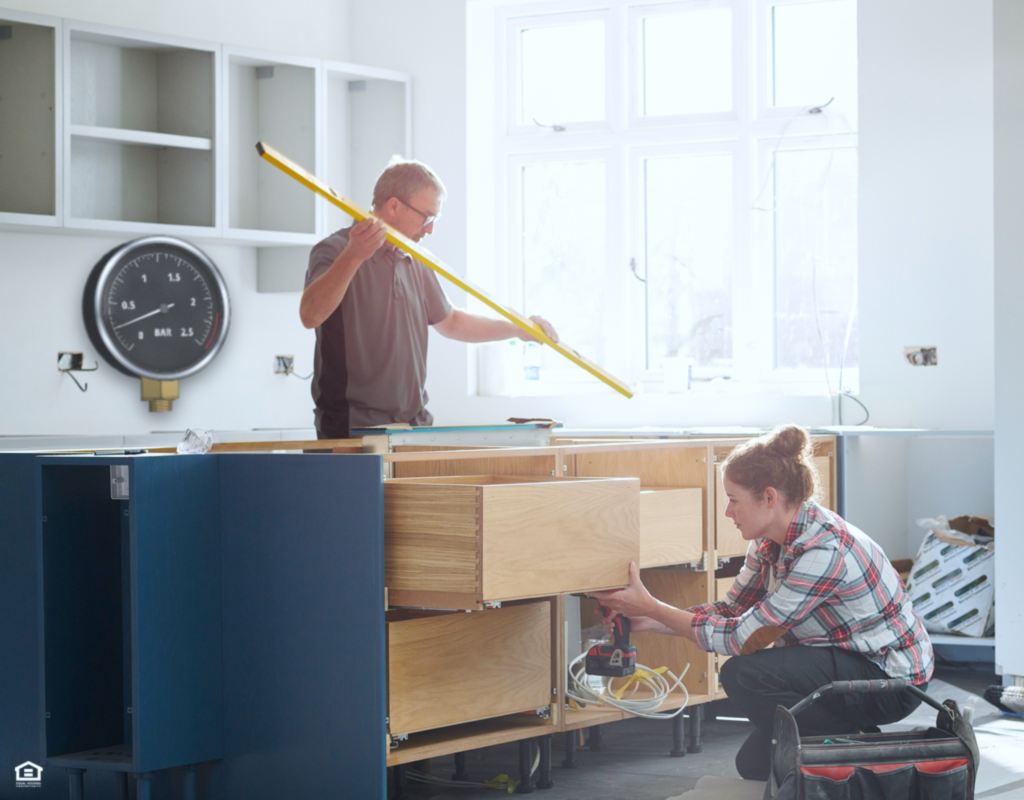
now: 0.25
